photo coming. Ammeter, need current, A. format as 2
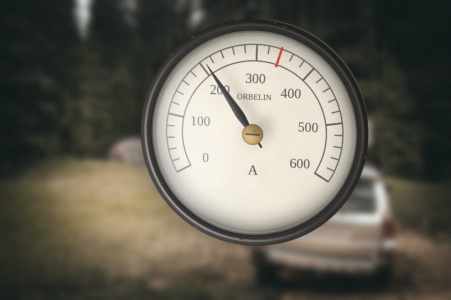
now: 210
